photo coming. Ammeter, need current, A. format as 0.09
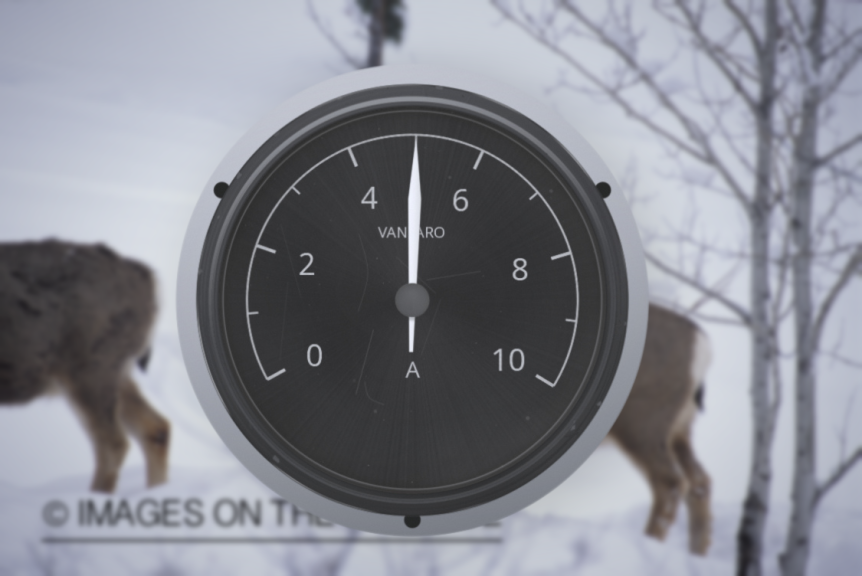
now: 5
